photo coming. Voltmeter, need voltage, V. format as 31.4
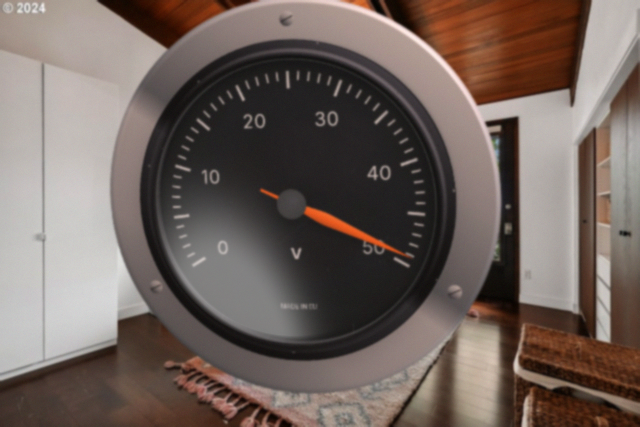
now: 49
